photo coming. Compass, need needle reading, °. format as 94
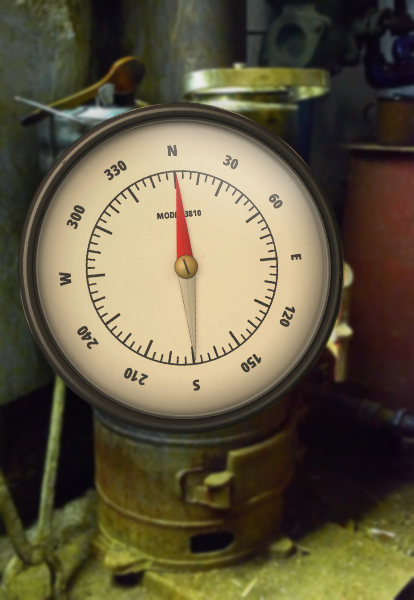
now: 0
